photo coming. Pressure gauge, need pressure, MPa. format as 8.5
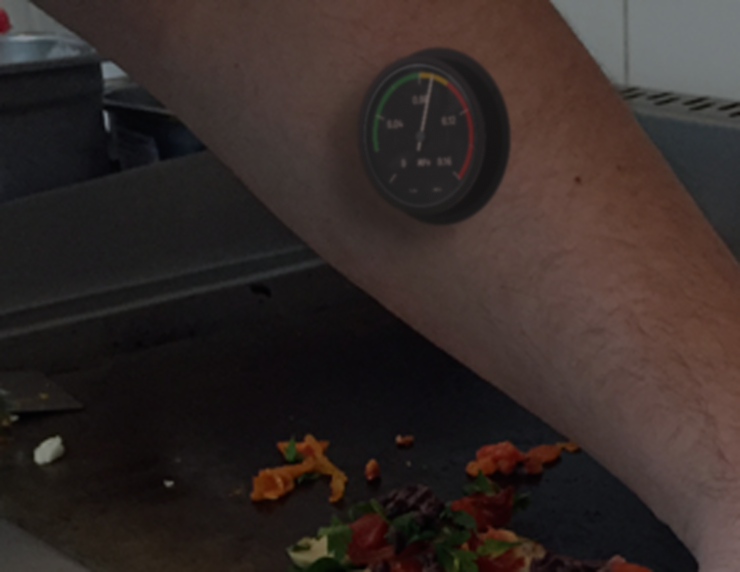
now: 0.09
